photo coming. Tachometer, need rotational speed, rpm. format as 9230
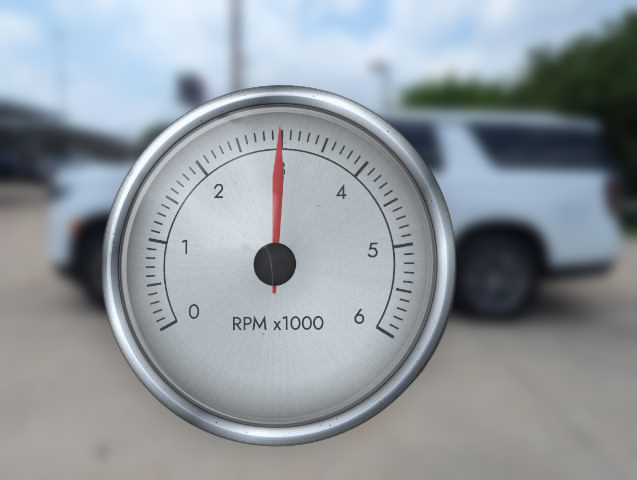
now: 3000
